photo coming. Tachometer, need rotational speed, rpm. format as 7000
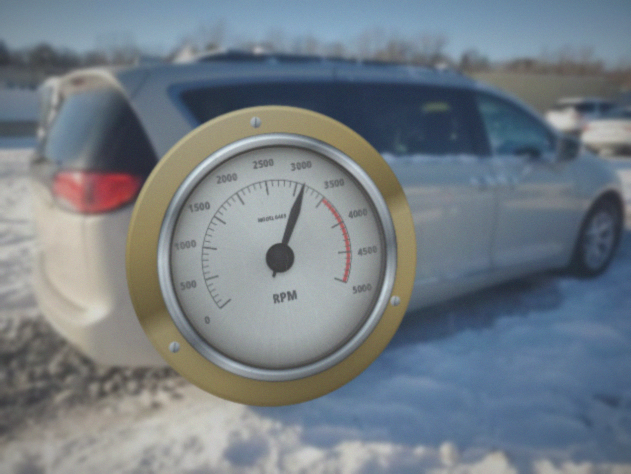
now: 3100
